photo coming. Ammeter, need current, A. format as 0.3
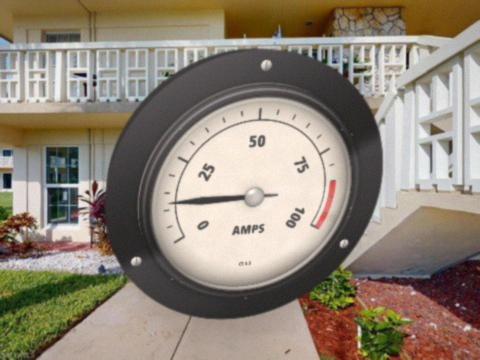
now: 12.5
